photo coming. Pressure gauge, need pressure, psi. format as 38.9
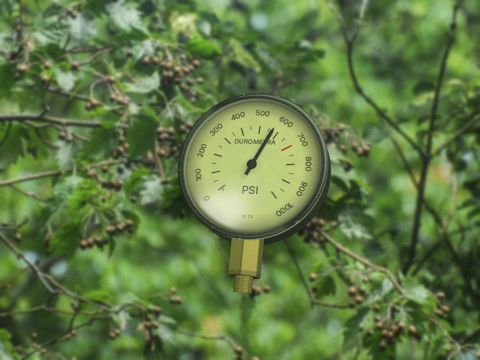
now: 575
